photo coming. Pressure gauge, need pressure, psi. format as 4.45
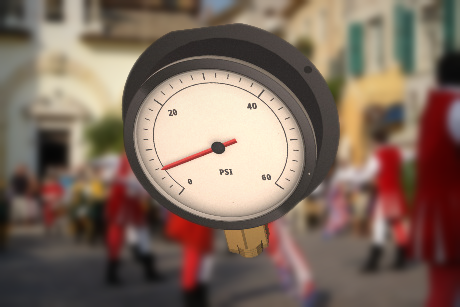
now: 6
